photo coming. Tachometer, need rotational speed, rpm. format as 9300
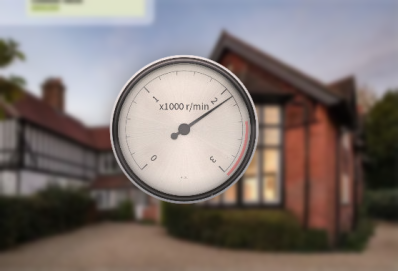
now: 2100
